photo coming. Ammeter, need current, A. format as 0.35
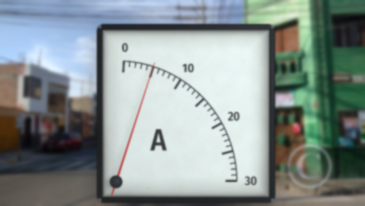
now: 5
